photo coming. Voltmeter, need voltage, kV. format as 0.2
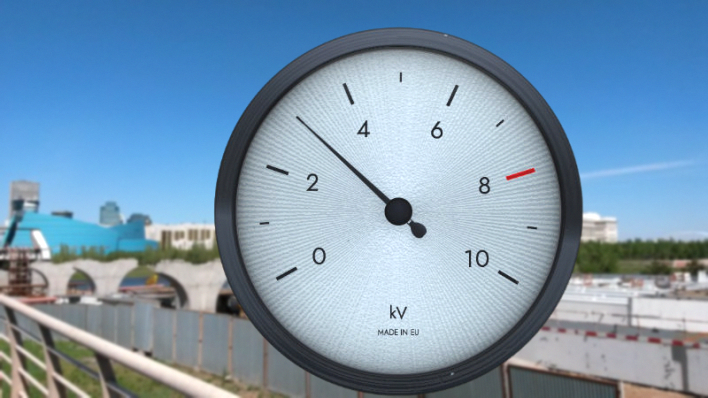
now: 3
